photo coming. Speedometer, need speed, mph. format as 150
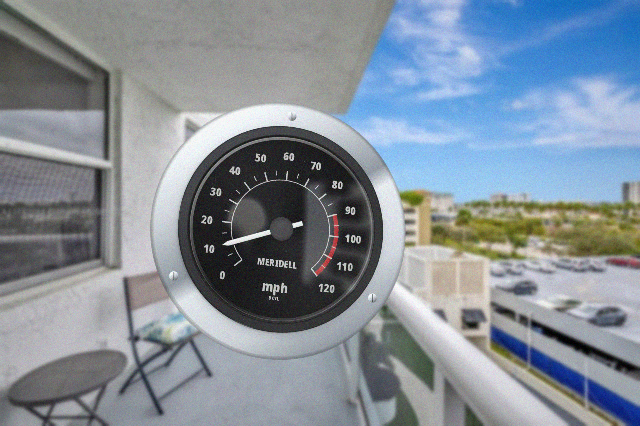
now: 10
